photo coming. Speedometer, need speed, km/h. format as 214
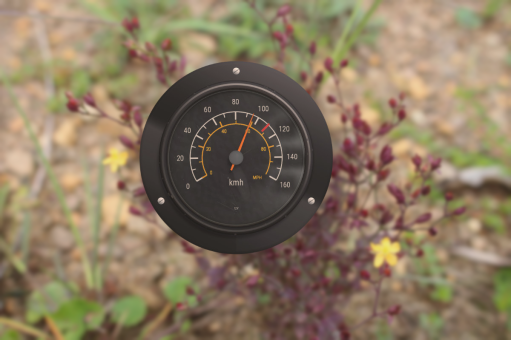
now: 95
